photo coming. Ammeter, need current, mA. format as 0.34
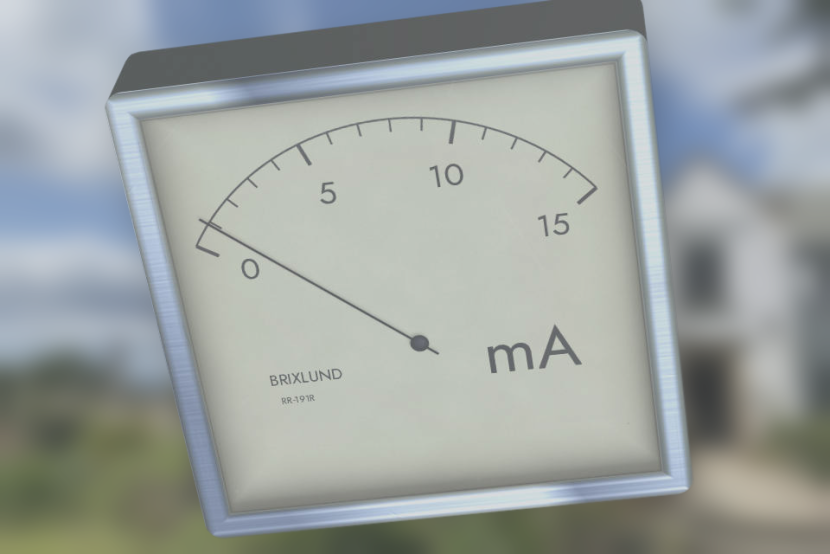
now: 1
